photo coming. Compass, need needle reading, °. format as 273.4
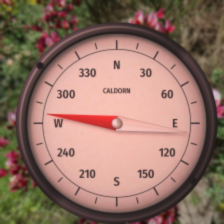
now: 277.5
